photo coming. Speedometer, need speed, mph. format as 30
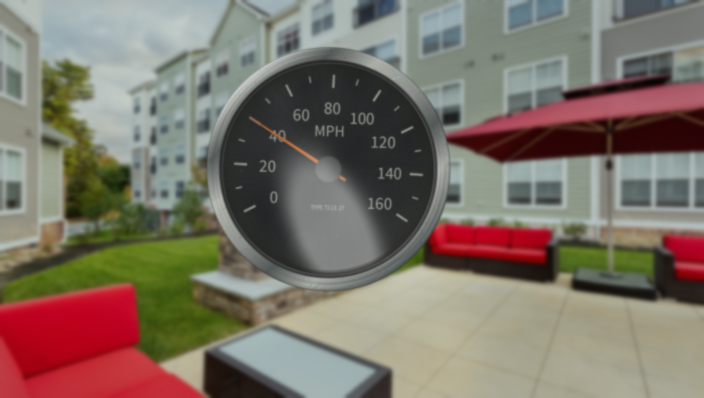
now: 40
